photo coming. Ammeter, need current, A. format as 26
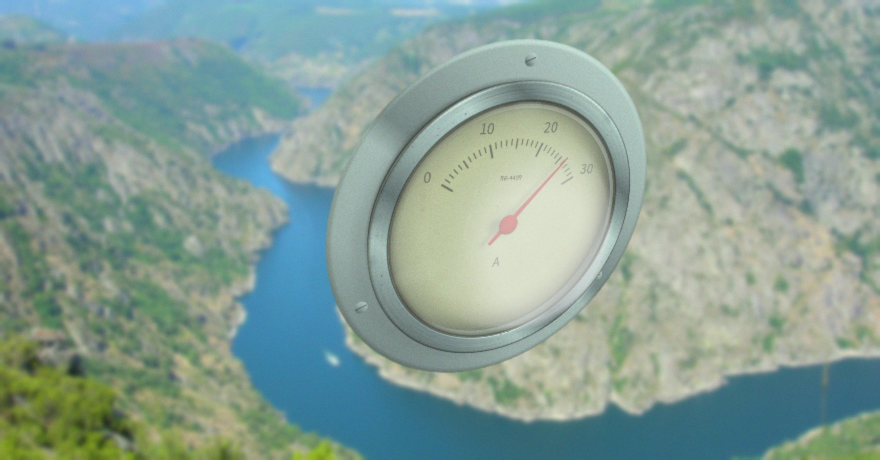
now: 25
